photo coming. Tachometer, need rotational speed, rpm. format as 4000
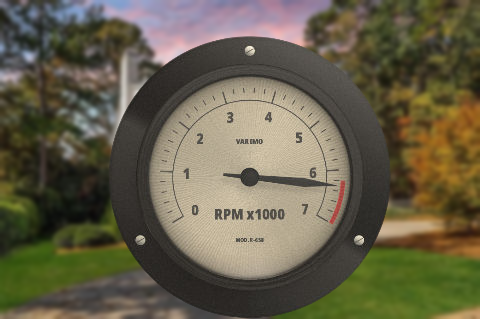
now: 6300
